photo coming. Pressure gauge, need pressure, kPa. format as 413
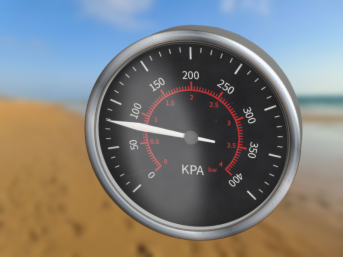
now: 80
